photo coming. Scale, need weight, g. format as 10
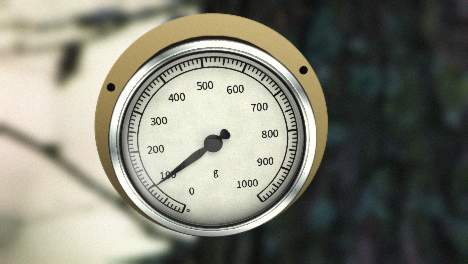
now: 100
